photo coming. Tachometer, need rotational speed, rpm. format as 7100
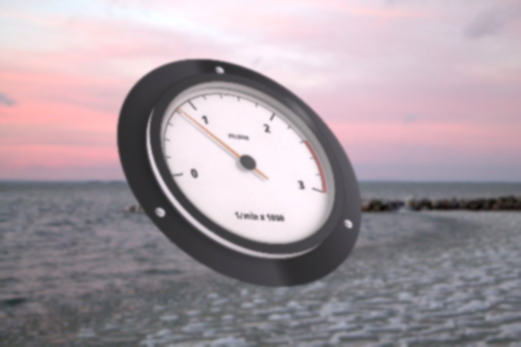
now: 800
